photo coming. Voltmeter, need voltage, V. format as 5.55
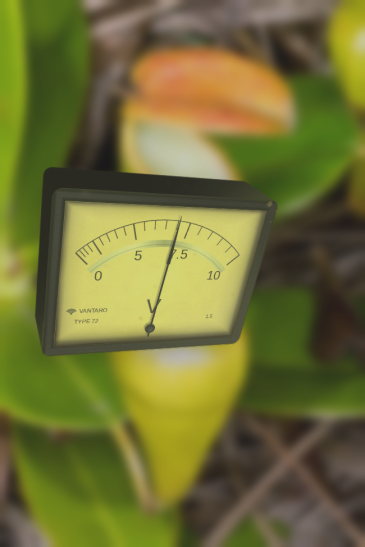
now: 7
